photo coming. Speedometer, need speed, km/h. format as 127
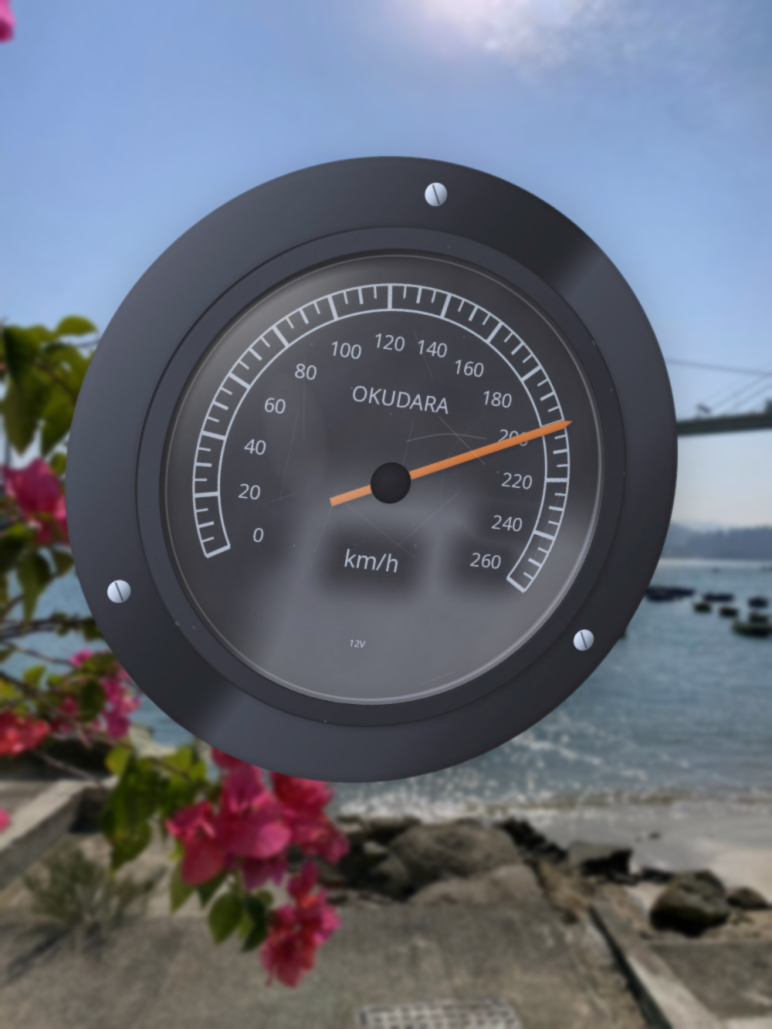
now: 200
